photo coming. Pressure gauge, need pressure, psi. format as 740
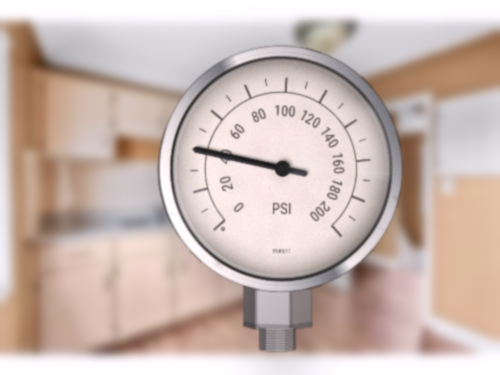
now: 40
